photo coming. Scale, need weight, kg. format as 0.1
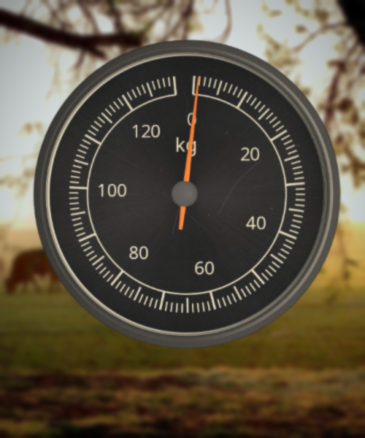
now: 1
